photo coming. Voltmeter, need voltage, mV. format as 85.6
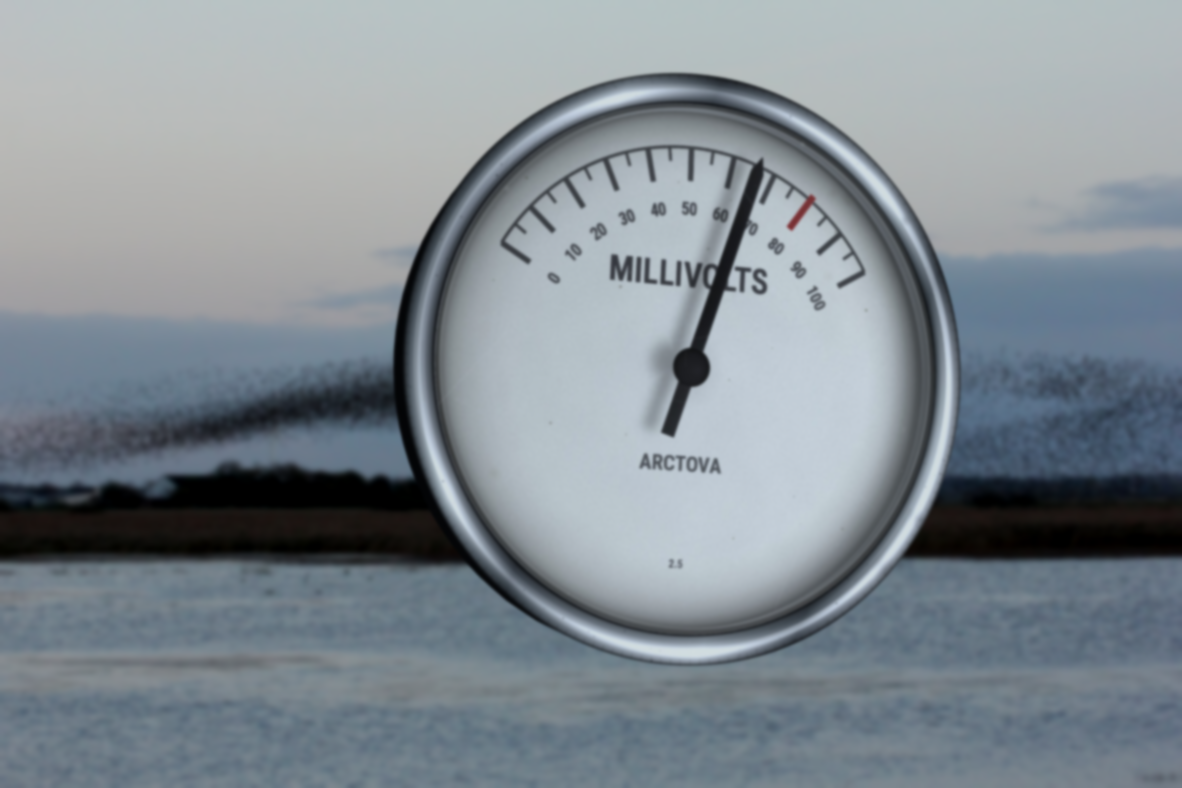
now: 65
